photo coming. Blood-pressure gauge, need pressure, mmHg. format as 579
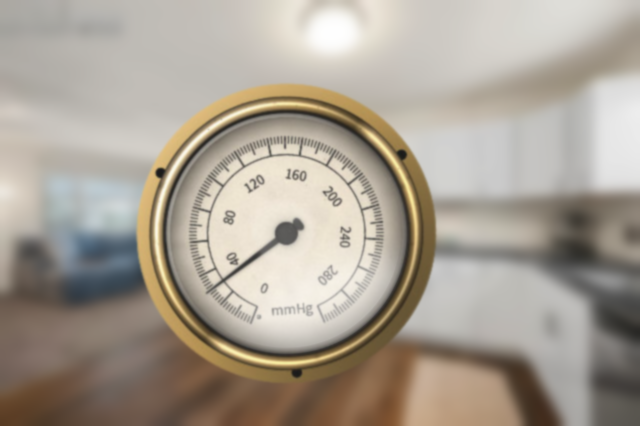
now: 30
